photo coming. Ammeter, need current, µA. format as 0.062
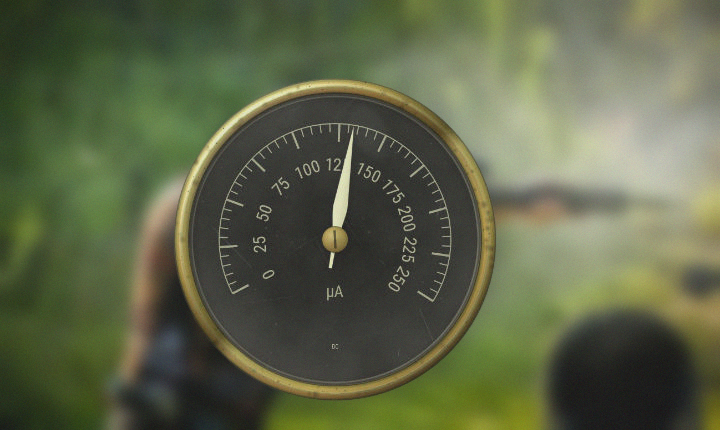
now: 132.5
